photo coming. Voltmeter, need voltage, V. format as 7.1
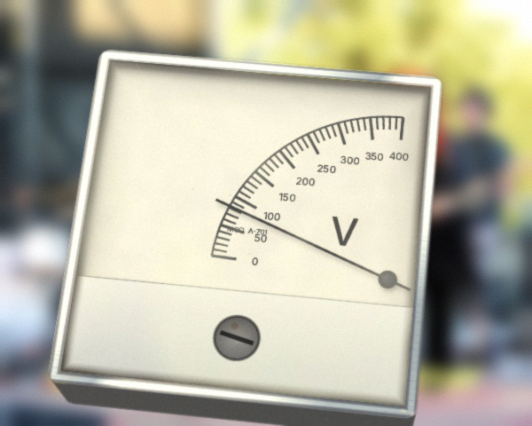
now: 80
